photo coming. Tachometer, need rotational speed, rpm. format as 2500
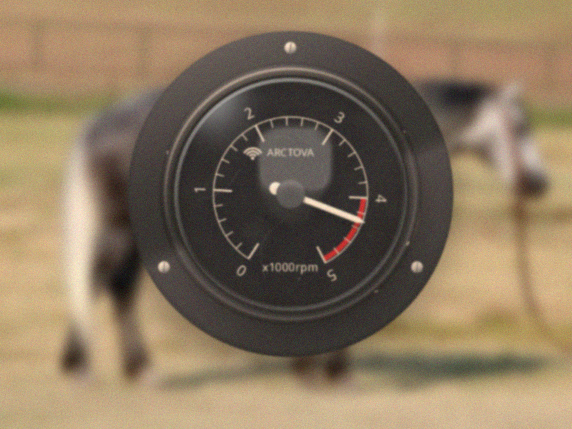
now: 4300
